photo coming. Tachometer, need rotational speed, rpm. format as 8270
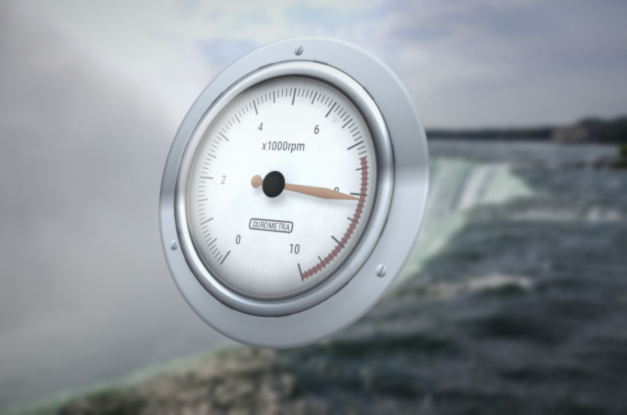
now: 8100
